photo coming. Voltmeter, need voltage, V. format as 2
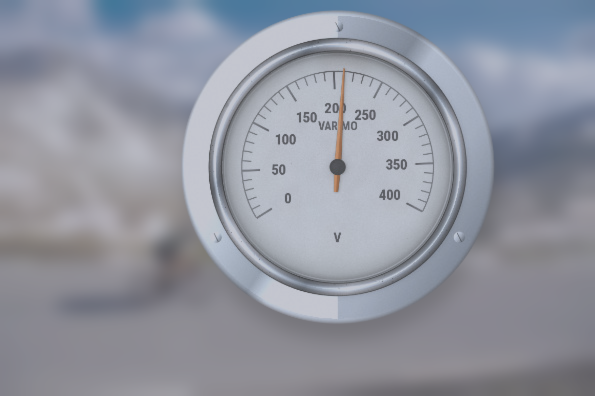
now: 210
